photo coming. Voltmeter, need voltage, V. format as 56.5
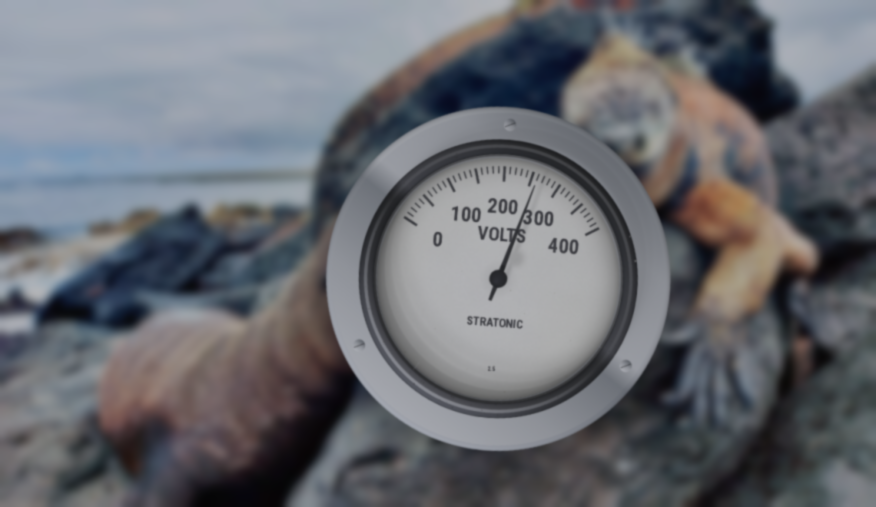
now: 260
